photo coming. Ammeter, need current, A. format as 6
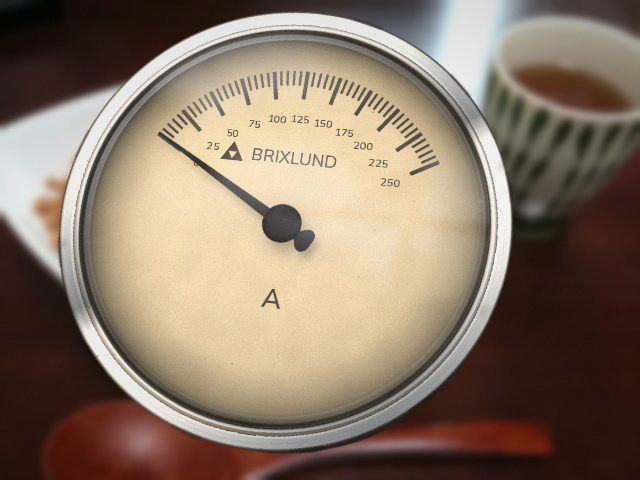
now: 0
